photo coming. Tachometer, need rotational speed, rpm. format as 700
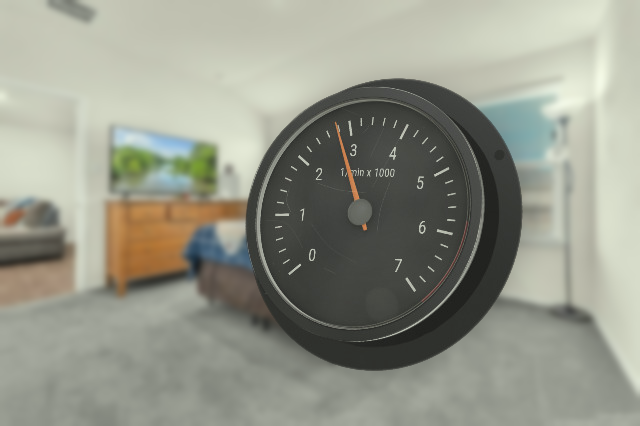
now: 2800
